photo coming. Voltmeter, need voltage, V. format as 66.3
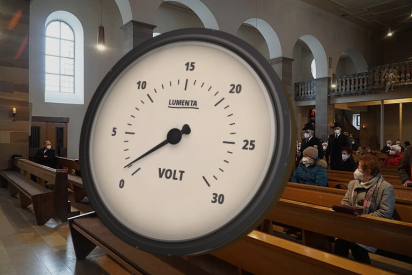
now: 1
